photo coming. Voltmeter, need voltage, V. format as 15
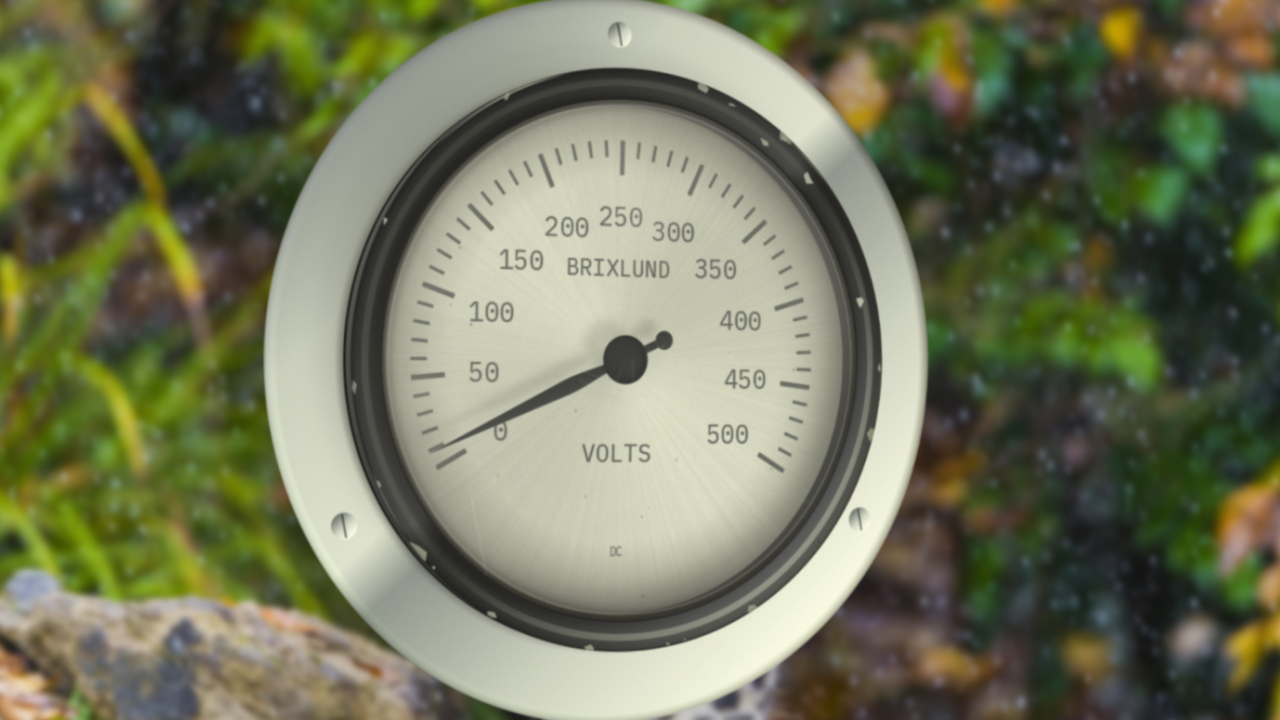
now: 10
